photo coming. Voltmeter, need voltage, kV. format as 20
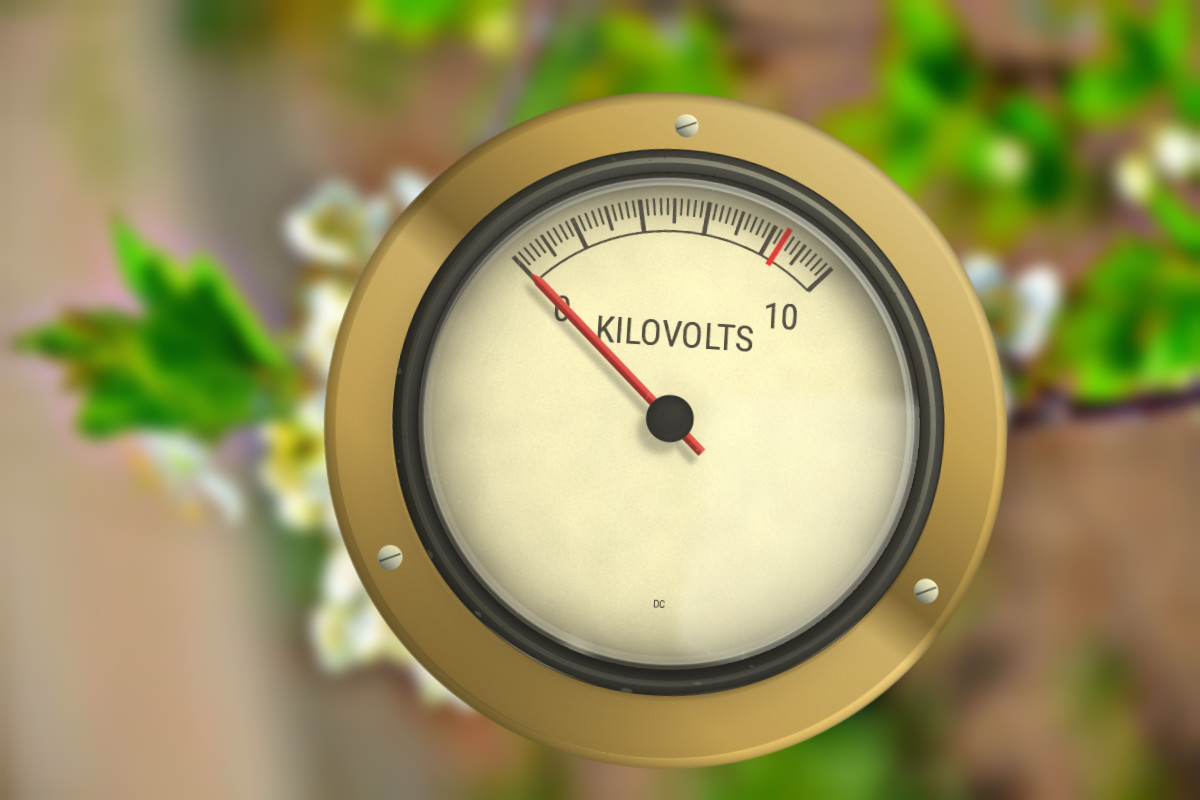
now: 0
